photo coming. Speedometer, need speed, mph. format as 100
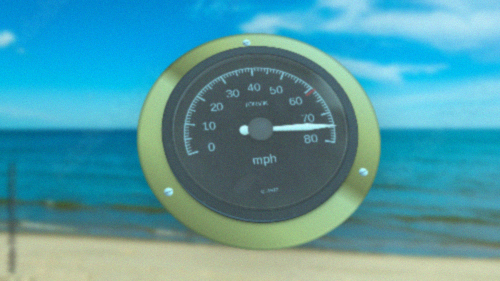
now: 75
